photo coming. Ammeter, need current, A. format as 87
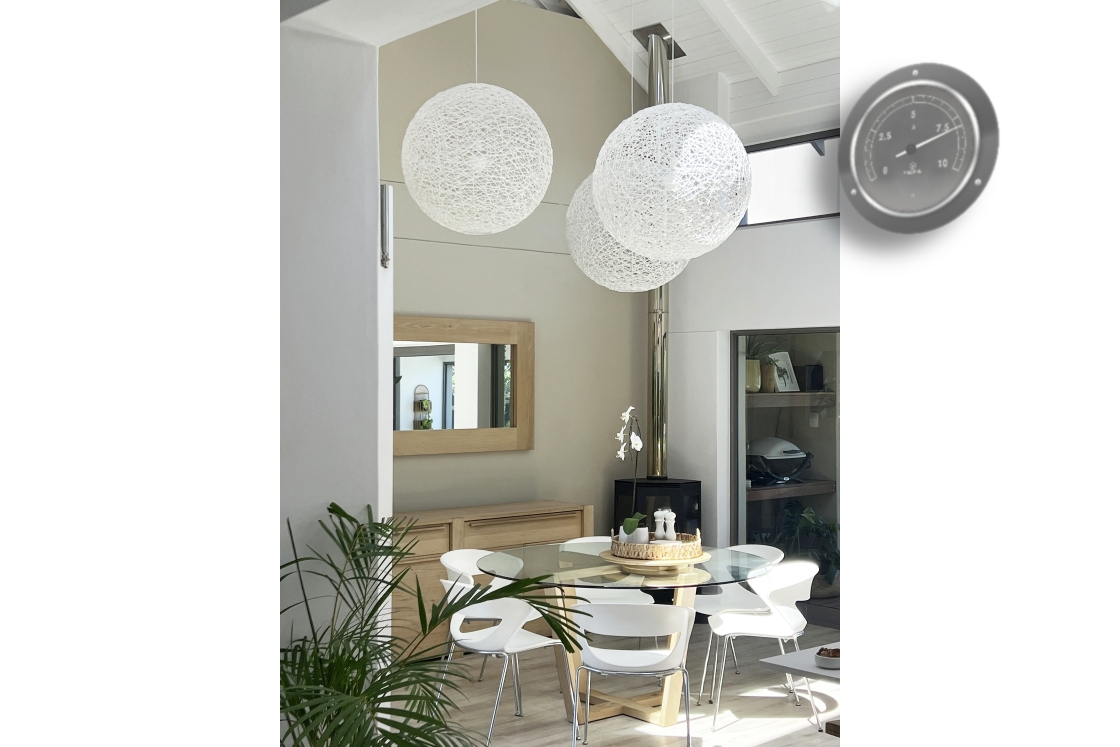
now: 8
